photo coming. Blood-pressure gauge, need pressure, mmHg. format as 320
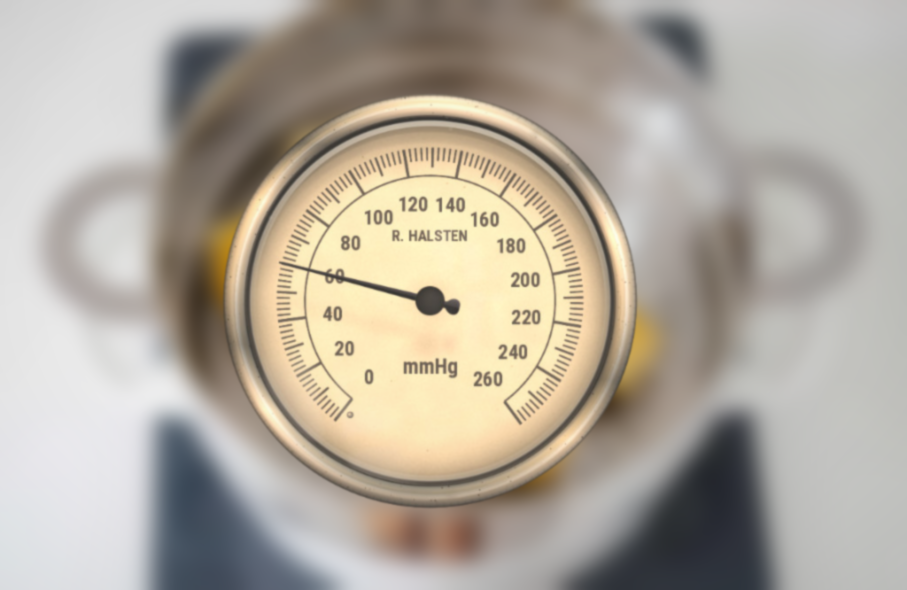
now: 60
